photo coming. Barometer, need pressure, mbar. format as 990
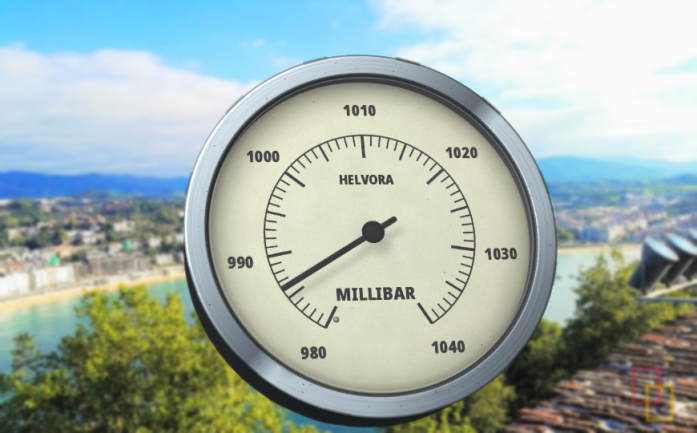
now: 986
